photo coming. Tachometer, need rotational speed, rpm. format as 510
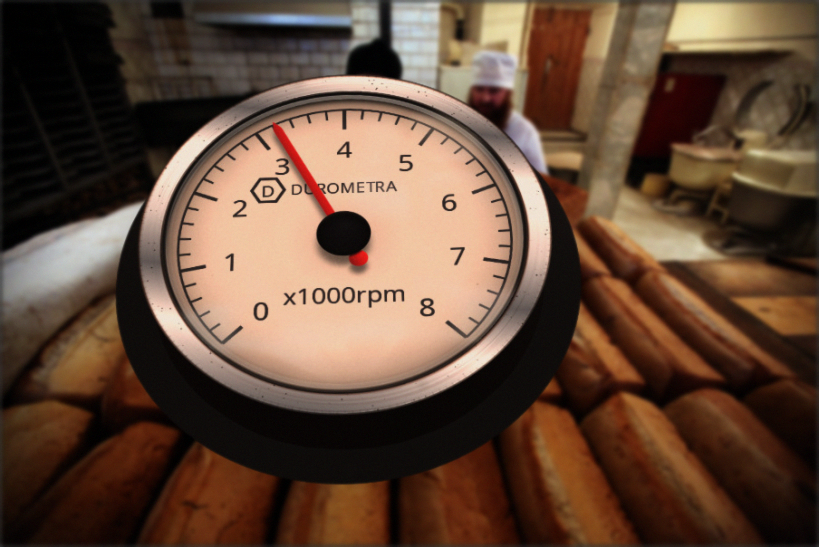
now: 3200
